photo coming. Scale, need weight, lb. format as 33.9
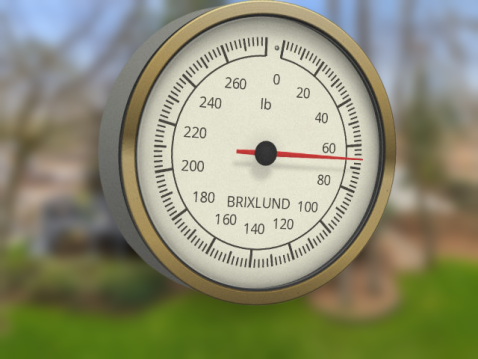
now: 66
